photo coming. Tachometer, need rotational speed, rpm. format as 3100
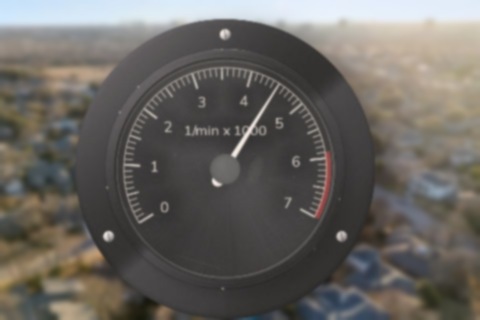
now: 4500
